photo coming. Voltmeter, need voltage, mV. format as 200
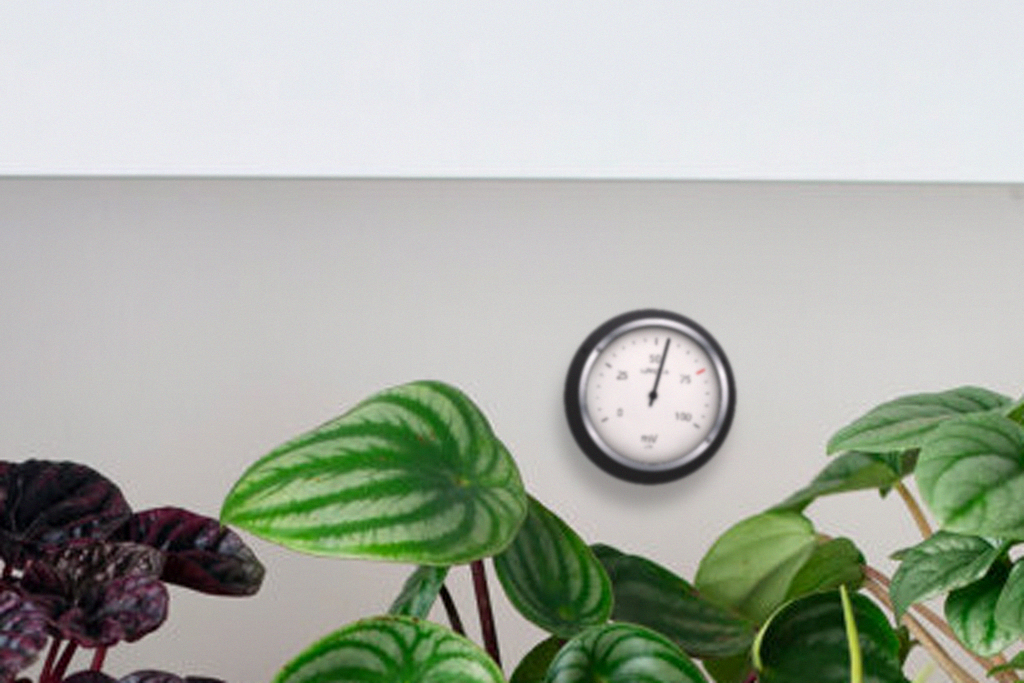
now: 55
